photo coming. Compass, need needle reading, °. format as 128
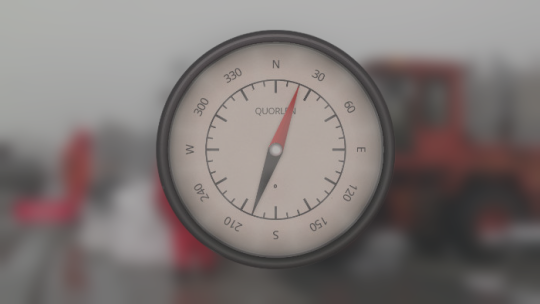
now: 20
